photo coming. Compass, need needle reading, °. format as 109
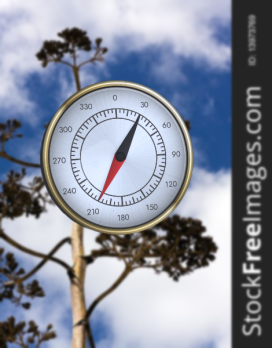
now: 210
